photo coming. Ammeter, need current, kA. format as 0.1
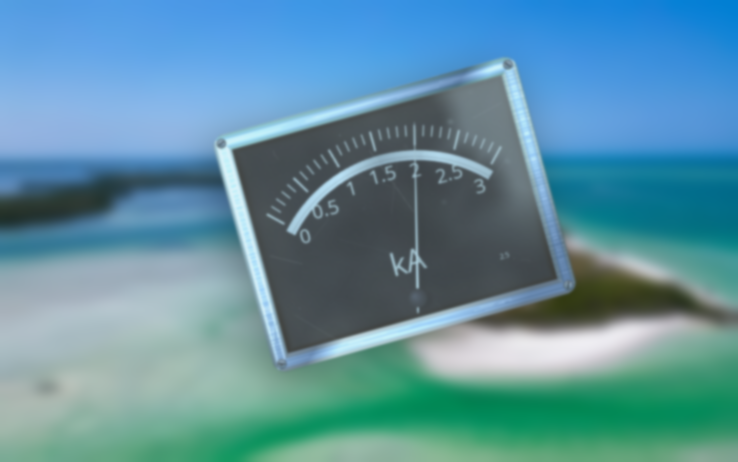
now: 2
